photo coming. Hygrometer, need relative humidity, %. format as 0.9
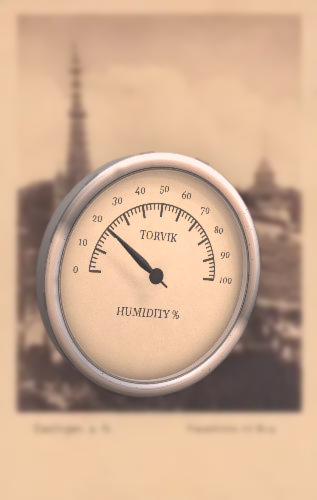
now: 20
